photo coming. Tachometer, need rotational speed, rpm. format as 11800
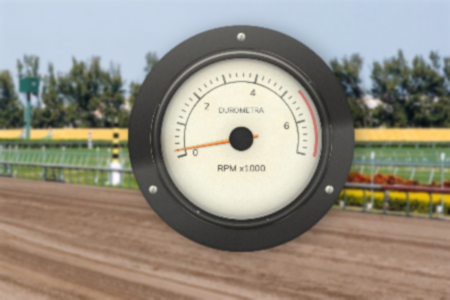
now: 200
